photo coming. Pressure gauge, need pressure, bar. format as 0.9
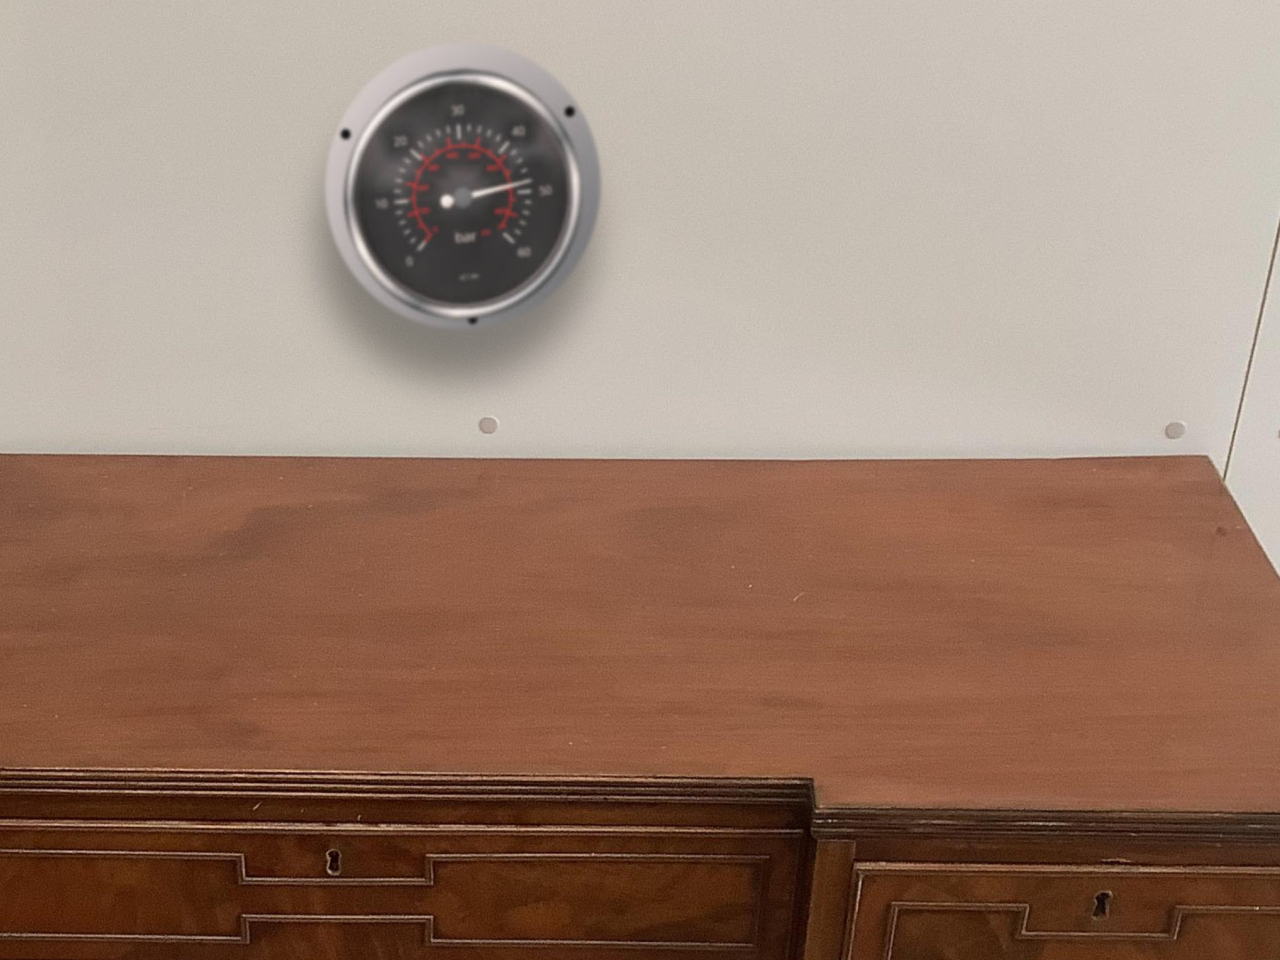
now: 48
